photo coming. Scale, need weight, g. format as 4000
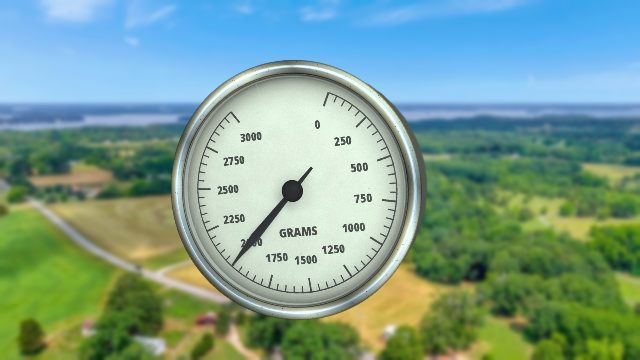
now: 2000
